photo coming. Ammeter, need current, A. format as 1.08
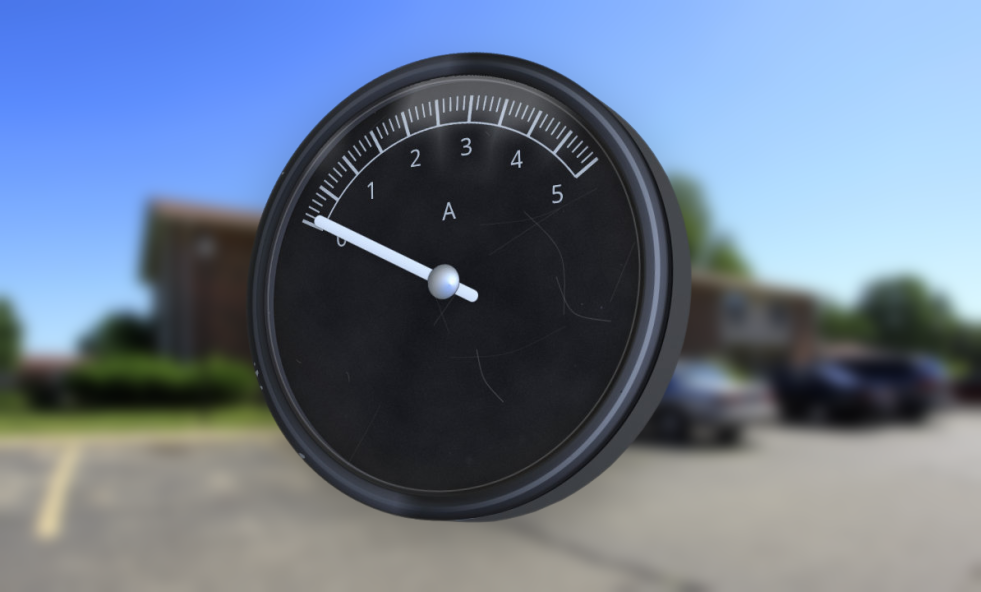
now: 0.1
